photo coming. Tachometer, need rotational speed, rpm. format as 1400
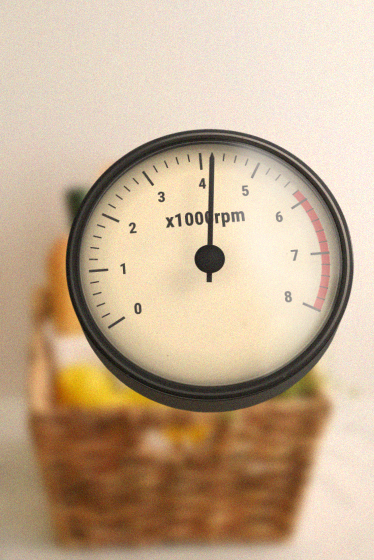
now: 4200
